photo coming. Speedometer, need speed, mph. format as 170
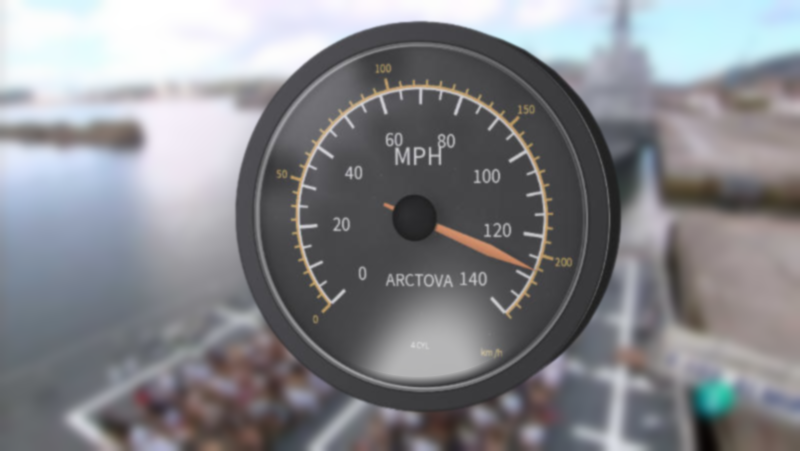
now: 127.5
